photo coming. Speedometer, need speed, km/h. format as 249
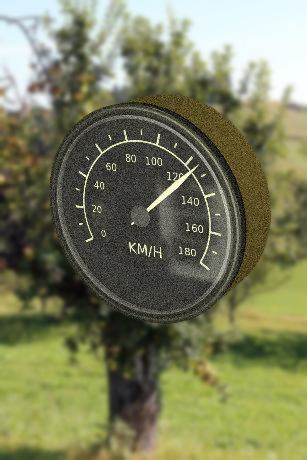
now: 125
